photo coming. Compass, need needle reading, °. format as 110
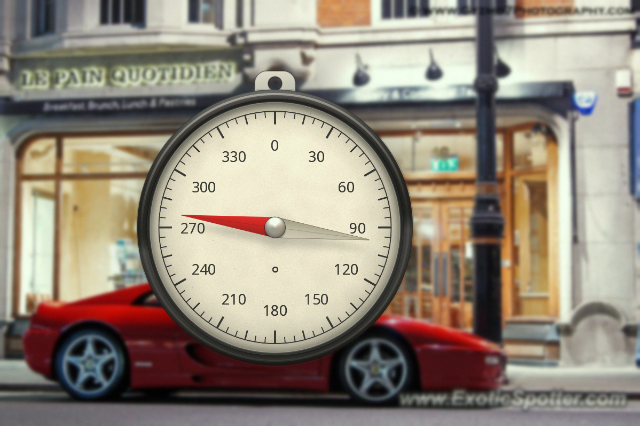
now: 277.5
